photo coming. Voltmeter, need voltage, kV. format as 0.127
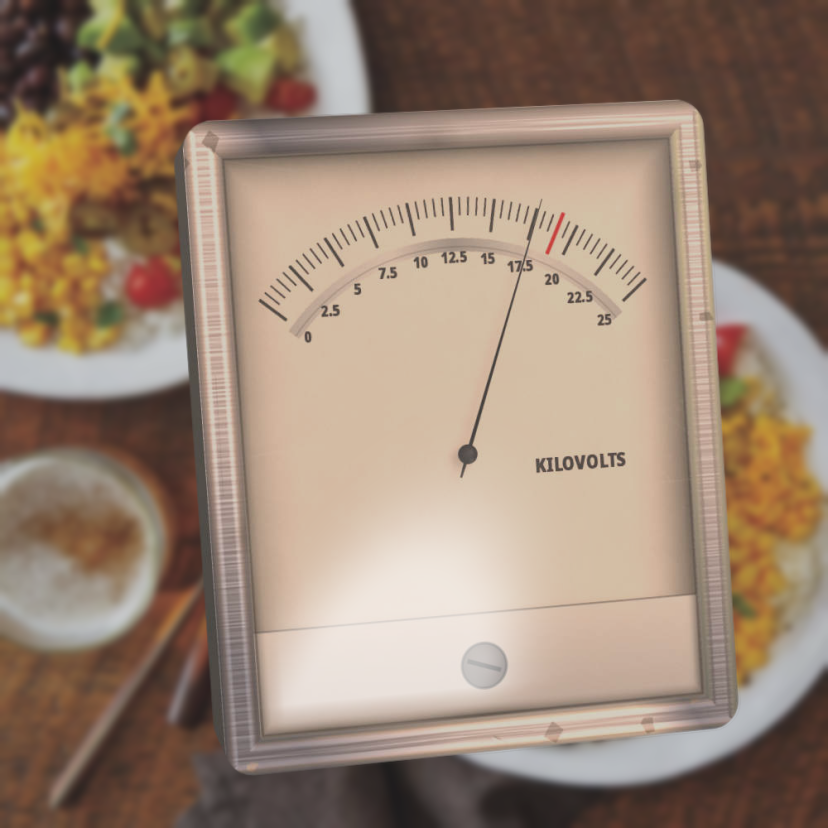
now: 17.5
